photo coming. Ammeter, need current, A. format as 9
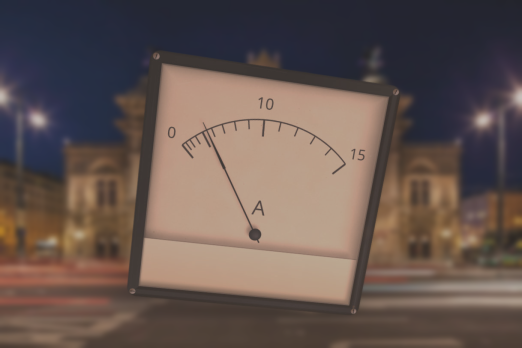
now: 5.5
